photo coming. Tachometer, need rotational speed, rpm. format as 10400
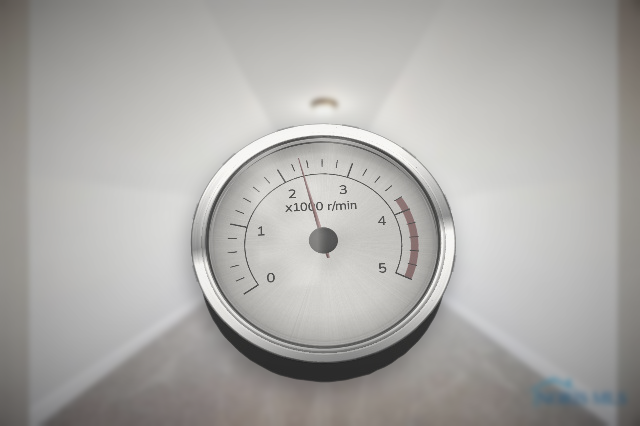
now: 2300
